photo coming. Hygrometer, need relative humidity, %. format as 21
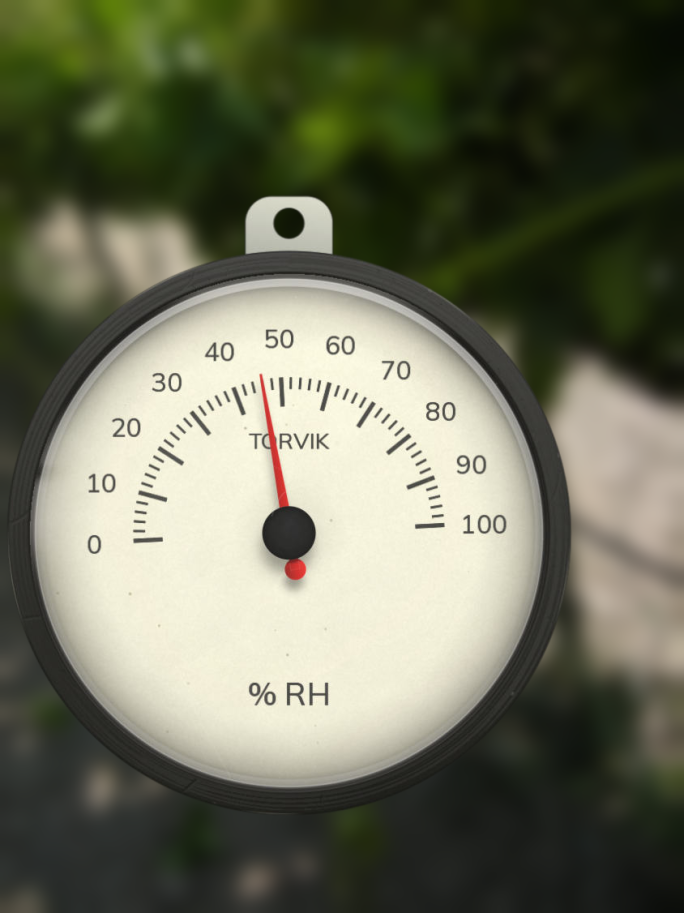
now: 46
